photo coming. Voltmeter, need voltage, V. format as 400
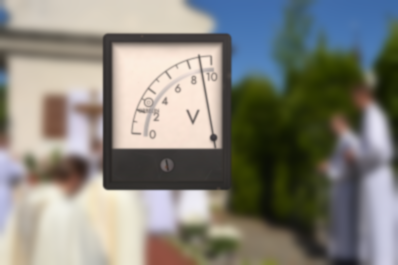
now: 9
